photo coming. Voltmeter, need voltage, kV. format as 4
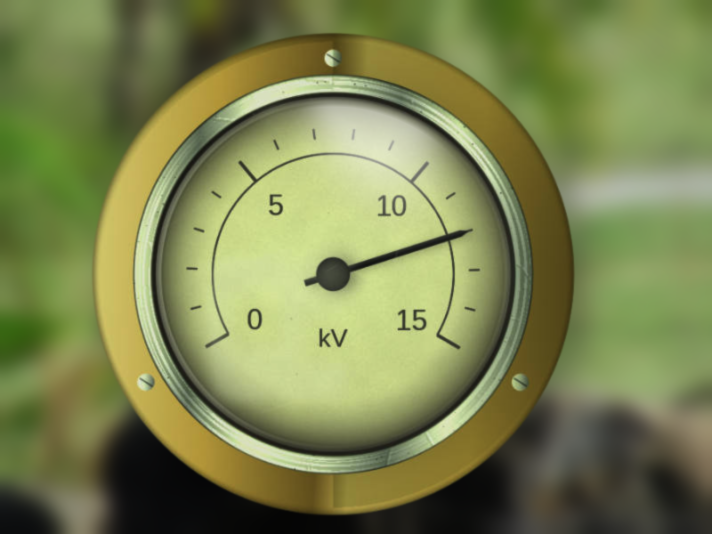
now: 12
